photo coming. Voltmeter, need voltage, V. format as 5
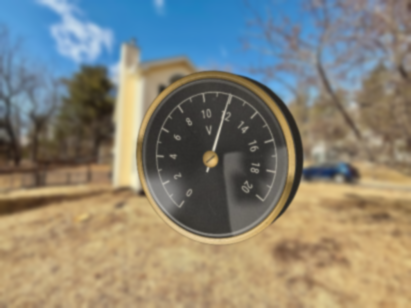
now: 12
